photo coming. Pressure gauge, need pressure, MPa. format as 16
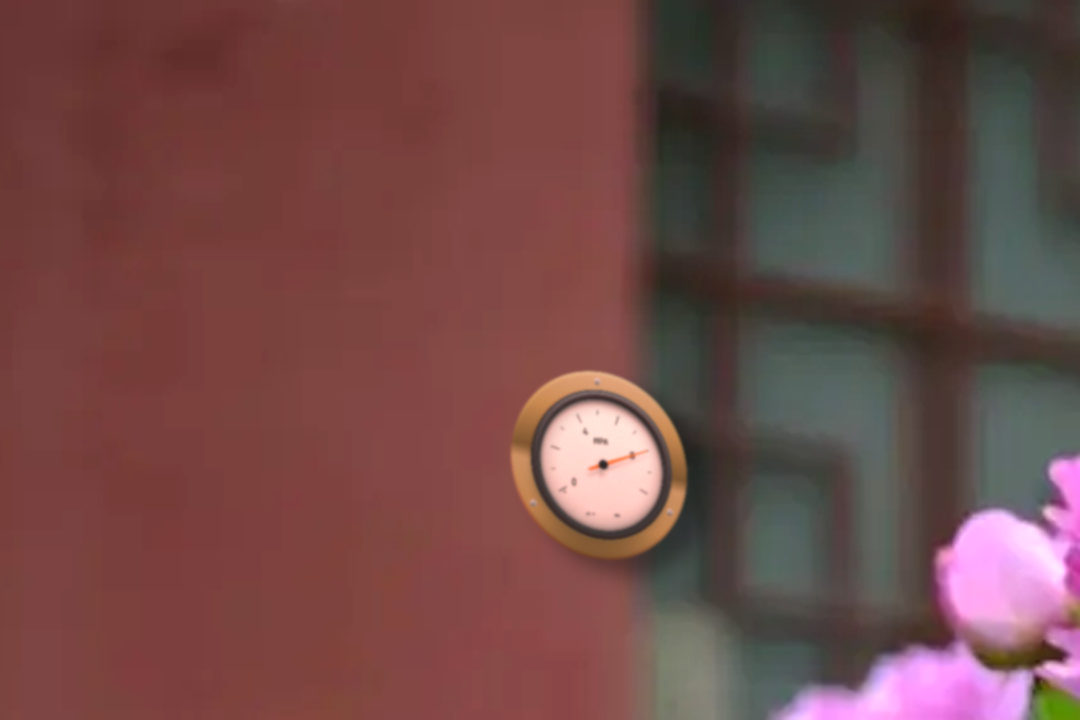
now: 8
